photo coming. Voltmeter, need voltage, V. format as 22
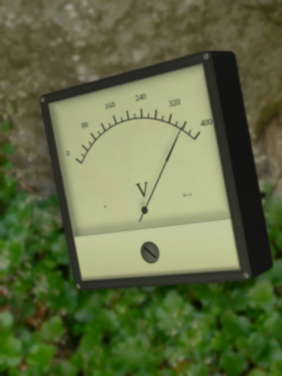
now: 360
